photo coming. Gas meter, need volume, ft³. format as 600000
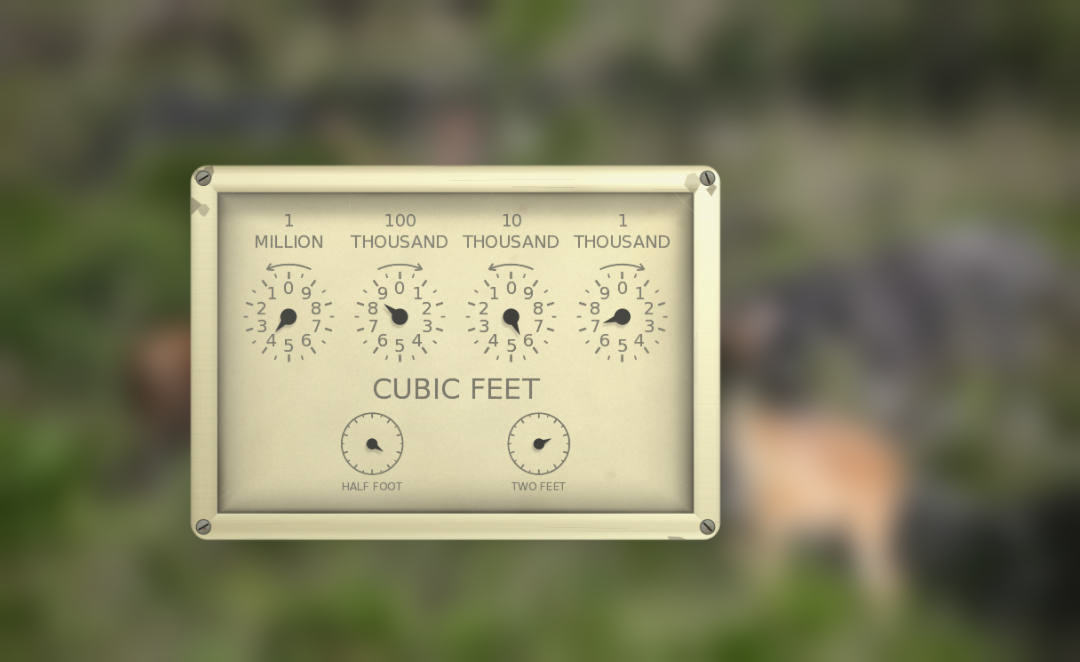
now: 385700
